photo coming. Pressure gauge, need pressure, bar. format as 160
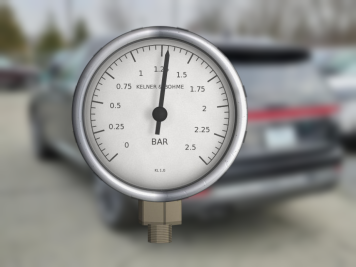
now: 1.3
